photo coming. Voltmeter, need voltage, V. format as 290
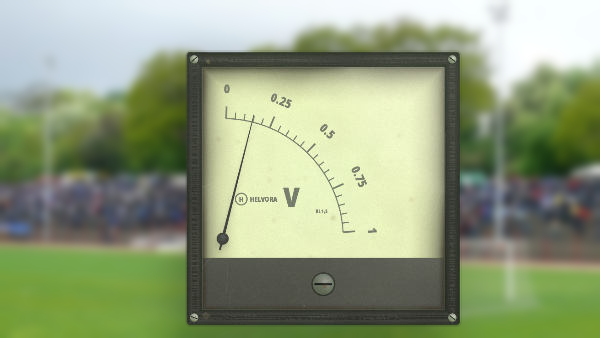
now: 0.15
